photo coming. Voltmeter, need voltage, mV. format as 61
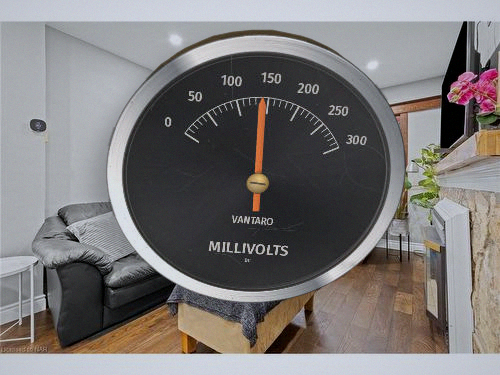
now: 140
